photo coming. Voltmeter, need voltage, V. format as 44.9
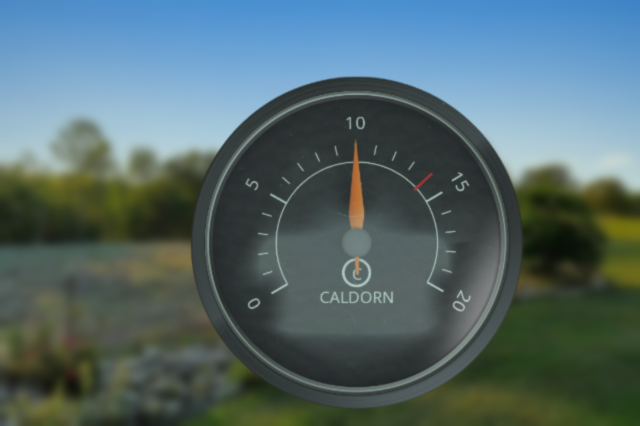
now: 10
